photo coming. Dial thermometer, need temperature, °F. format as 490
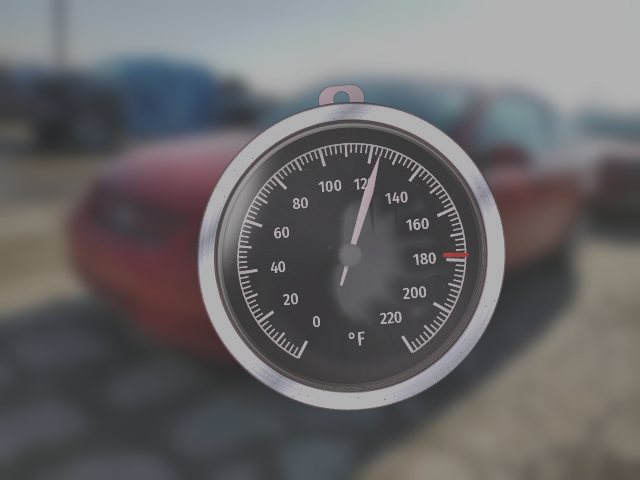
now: 124
